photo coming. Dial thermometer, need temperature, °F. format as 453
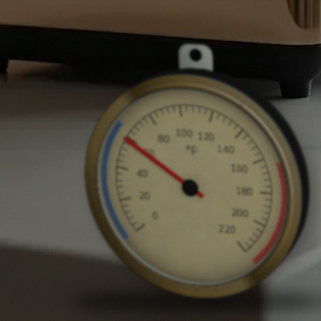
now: 60
